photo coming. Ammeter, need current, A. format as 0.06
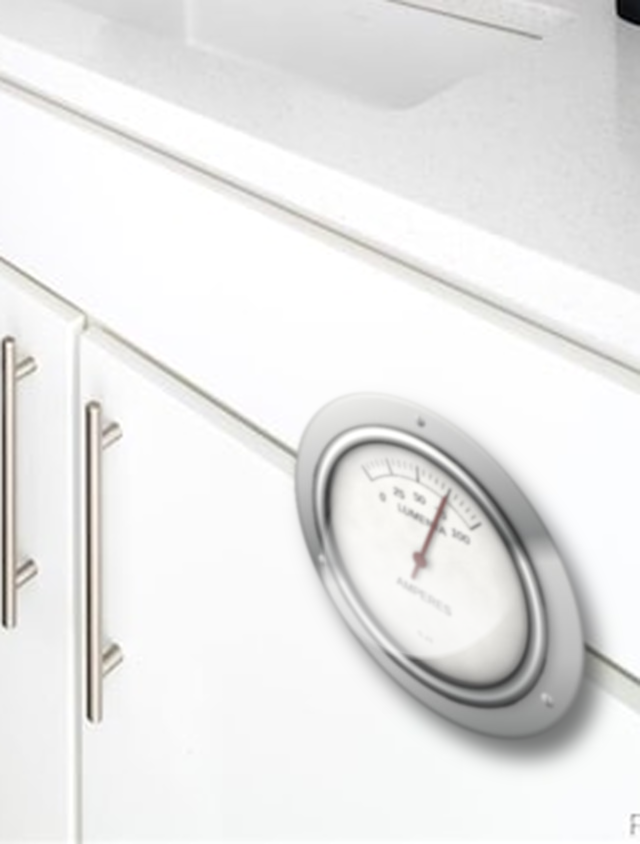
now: 75
